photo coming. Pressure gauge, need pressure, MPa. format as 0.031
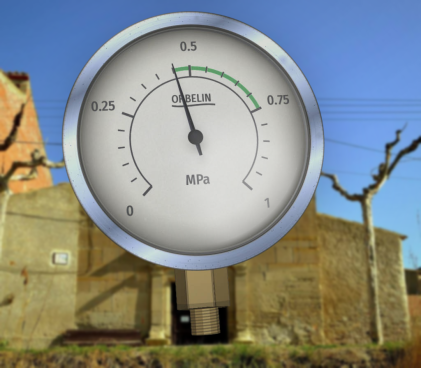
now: 0.45
